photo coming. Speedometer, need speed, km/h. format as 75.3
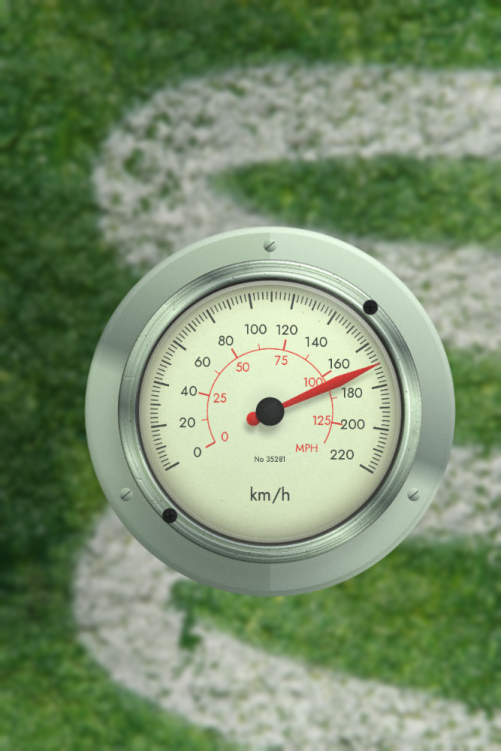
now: 170
